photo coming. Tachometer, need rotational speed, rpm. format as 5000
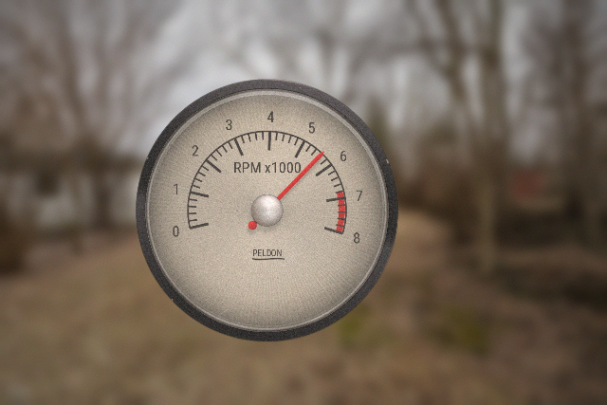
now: 5600
